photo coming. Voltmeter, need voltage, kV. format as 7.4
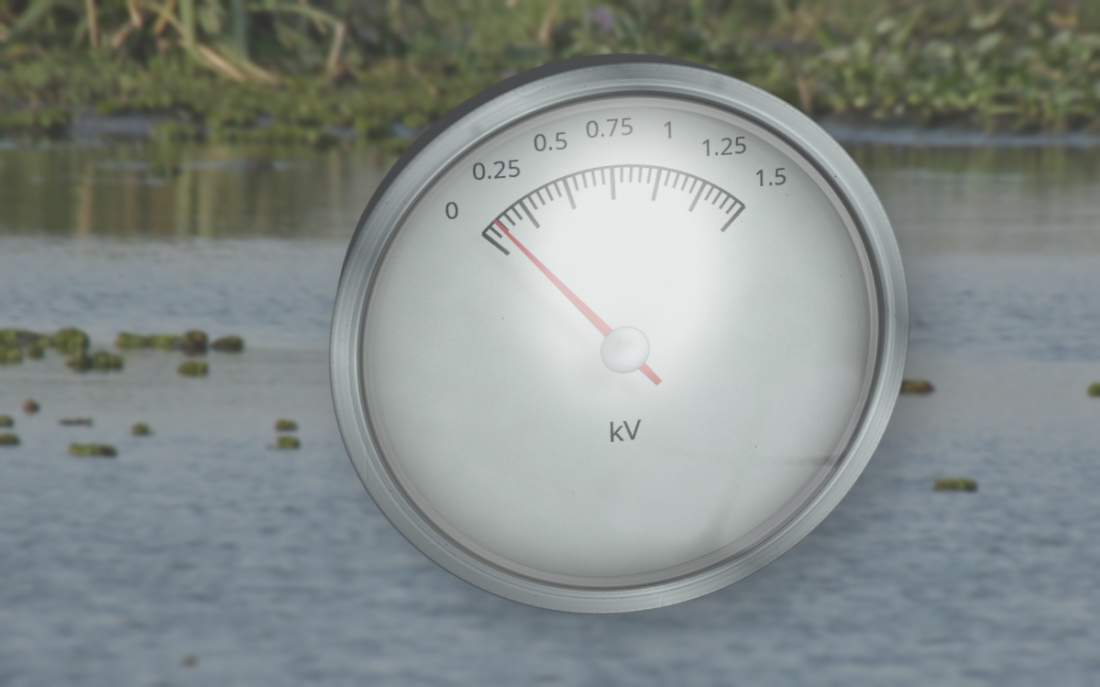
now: 0.1
